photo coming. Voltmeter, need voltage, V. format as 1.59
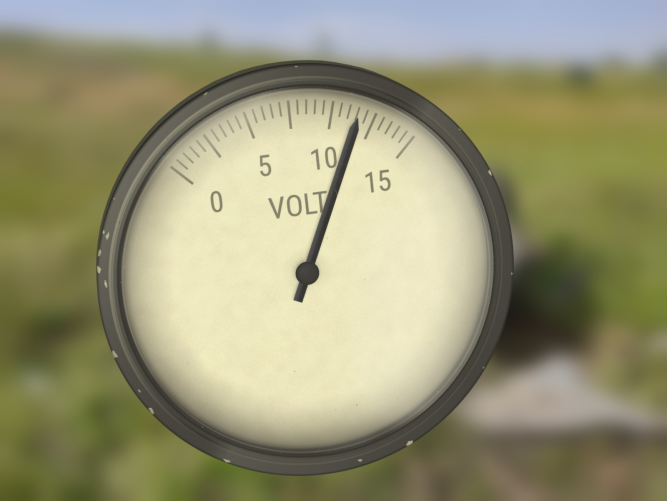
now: 11.5
